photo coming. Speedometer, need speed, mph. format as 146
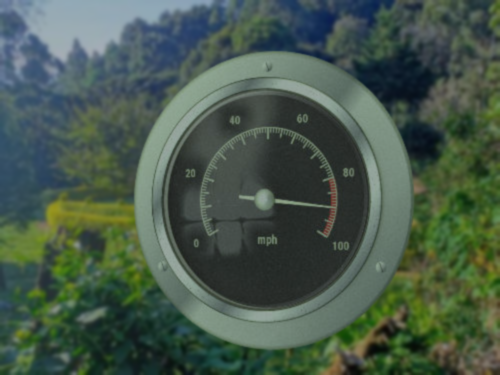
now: 90
